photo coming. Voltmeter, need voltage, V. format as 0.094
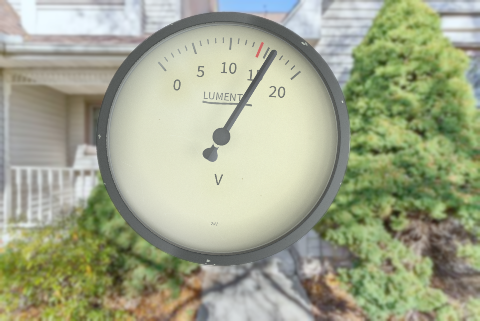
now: 16
